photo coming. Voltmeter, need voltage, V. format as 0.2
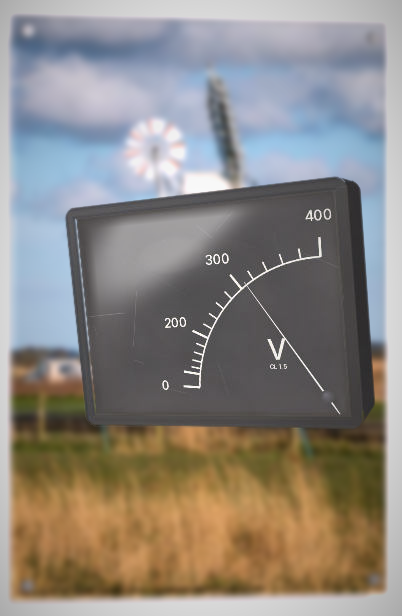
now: 310
